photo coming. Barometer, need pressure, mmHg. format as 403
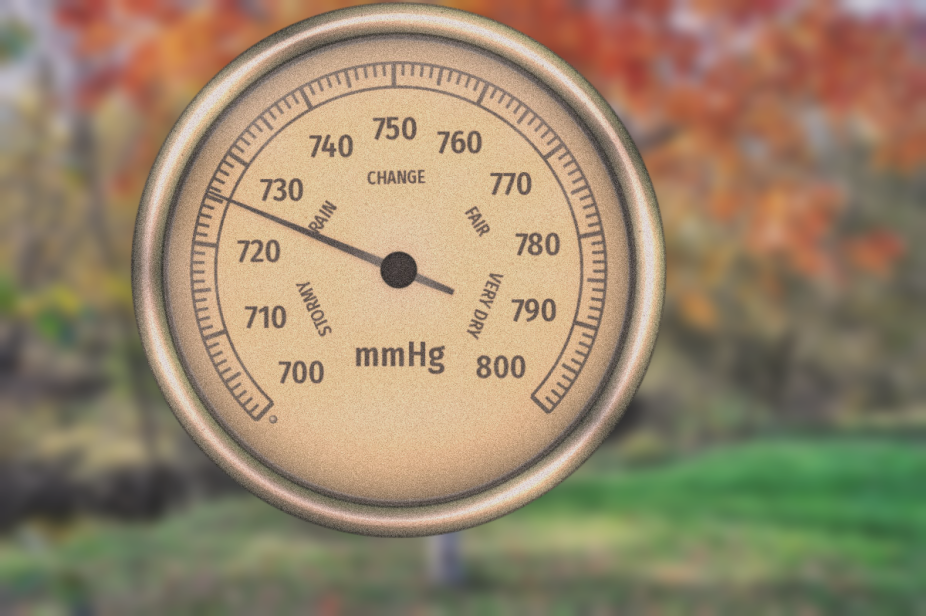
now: 725.5
